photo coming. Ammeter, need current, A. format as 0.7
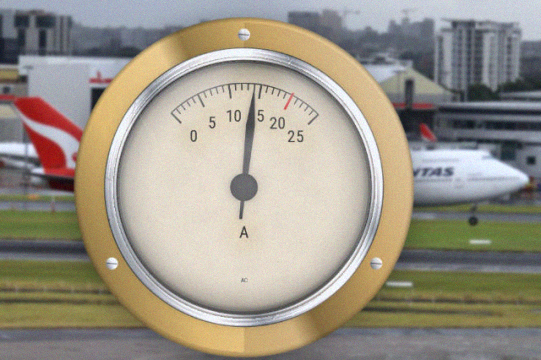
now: 14
